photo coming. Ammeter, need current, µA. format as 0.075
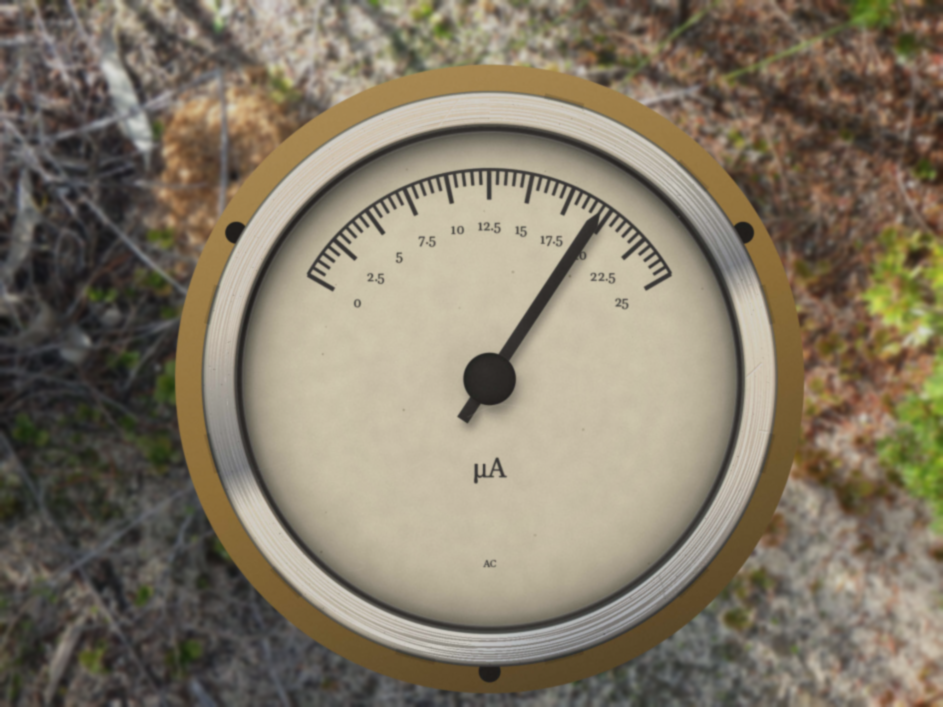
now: 19.5
